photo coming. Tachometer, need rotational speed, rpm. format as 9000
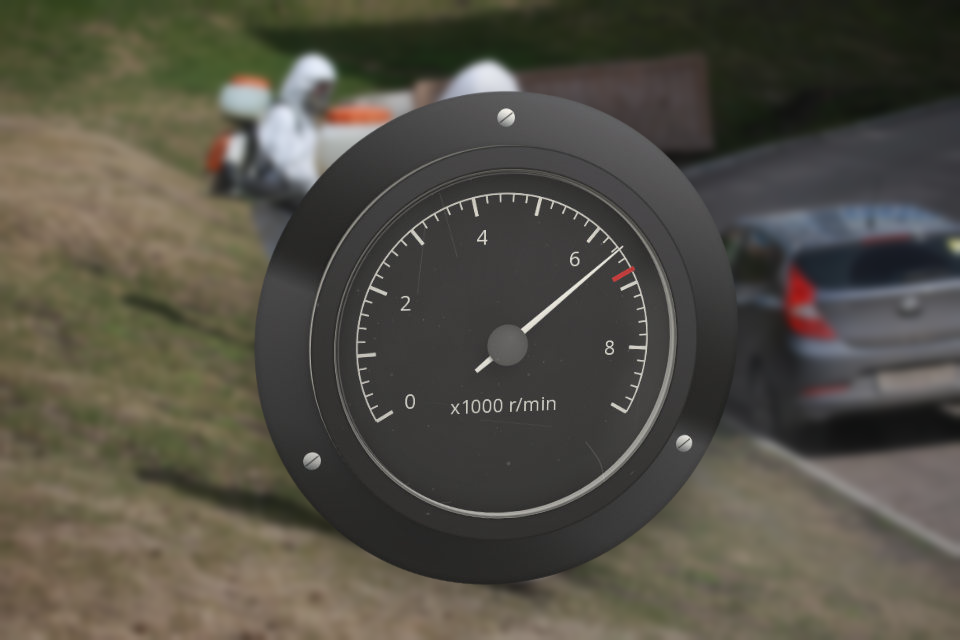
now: 6400
